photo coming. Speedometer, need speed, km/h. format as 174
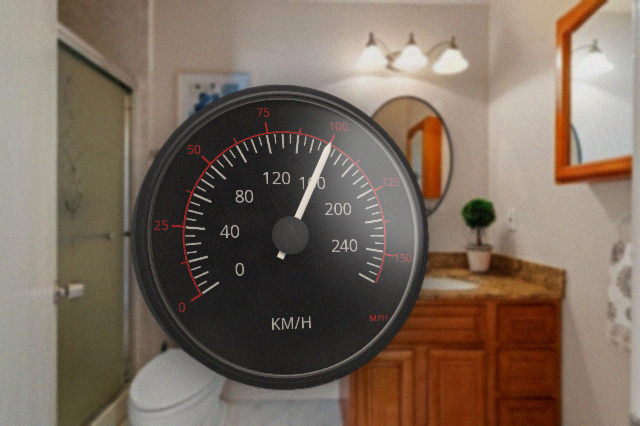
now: 160
